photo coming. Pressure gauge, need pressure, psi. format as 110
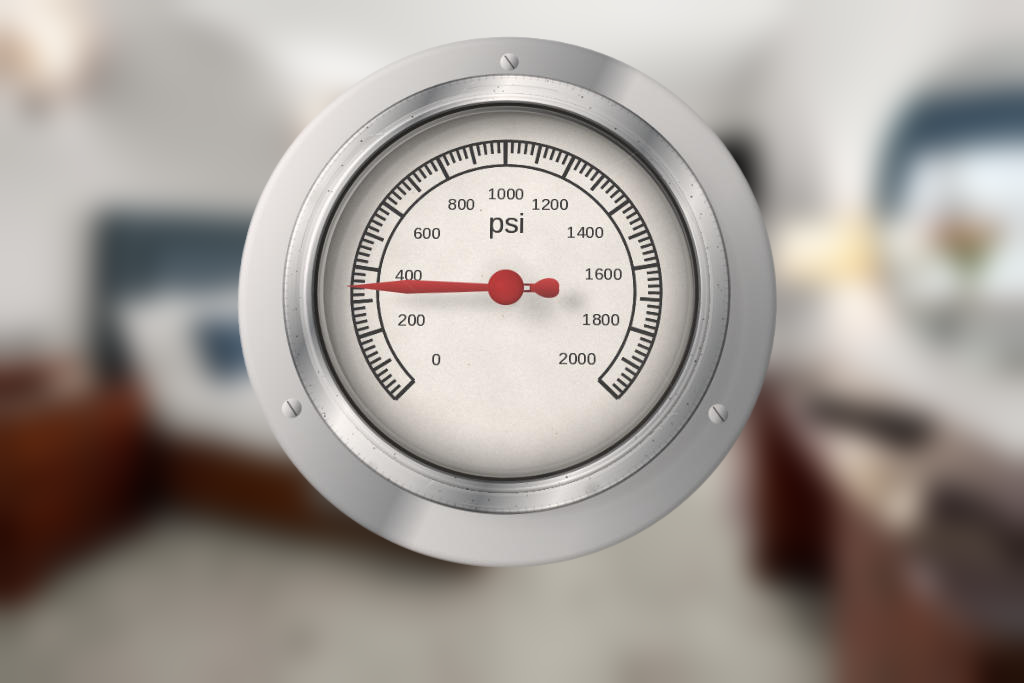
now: 340
